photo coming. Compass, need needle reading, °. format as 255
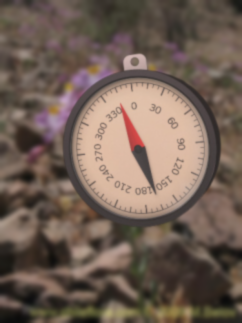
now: 345
